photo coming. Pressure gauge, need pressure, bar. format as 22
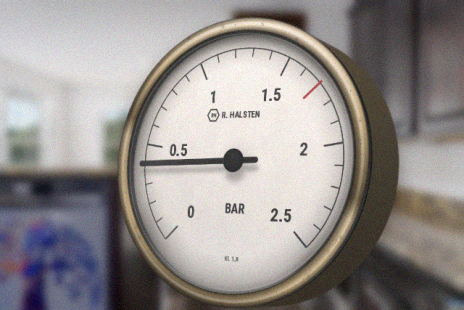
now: 0.4
